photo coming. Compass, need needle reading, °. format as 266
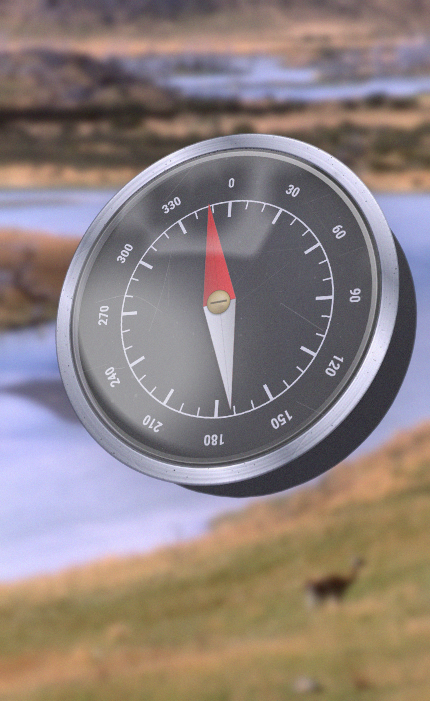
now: 350
